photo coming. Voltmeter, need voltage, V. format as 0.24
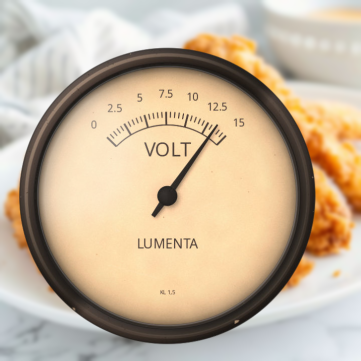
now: 13.5
